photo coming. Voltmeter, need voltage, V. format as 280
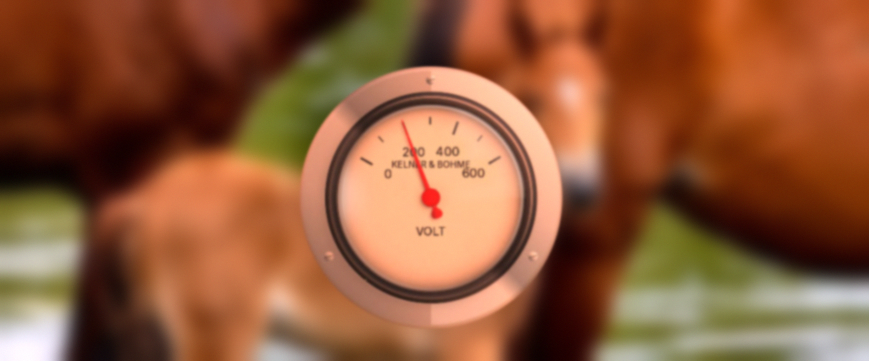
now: 200
